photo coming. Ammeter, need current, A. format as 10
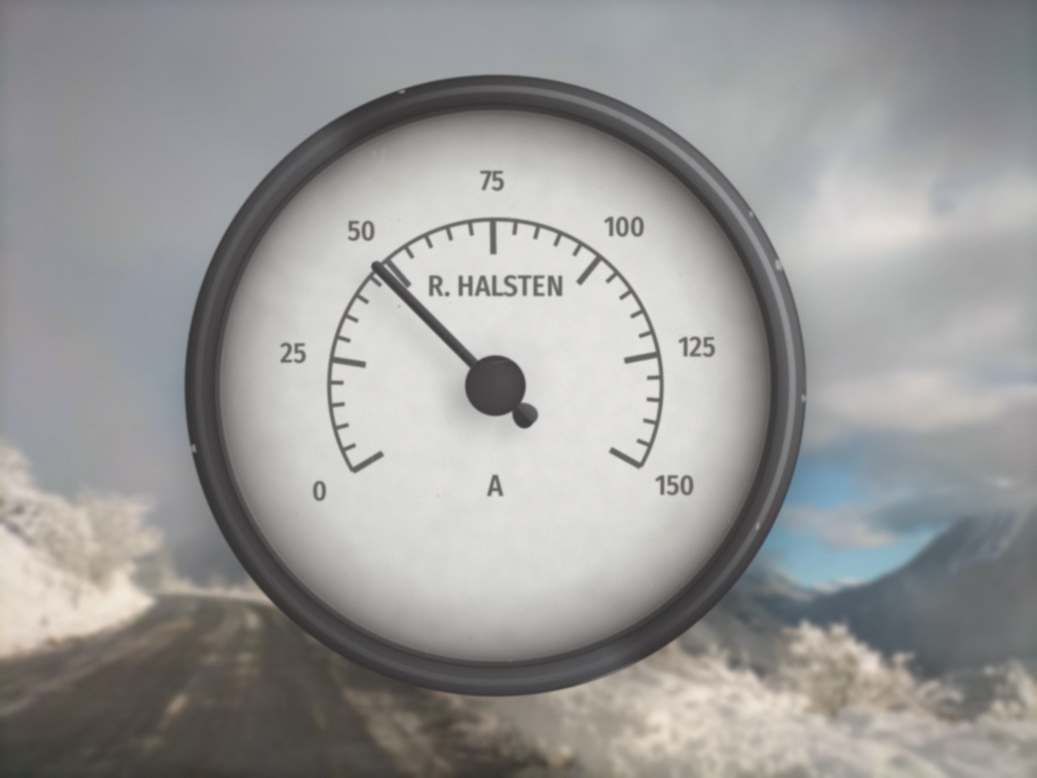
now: 47.5
